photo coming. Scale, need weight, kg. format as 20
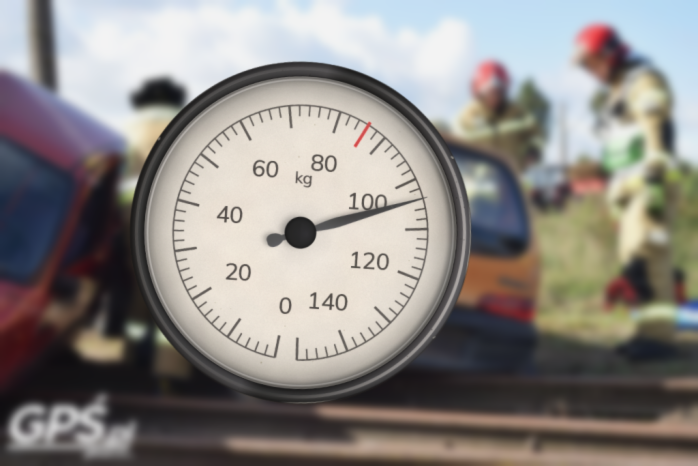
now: 104
